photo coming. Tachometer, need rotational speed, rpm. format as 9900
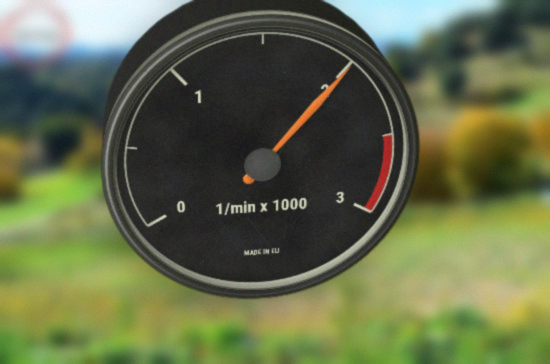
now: 2000
